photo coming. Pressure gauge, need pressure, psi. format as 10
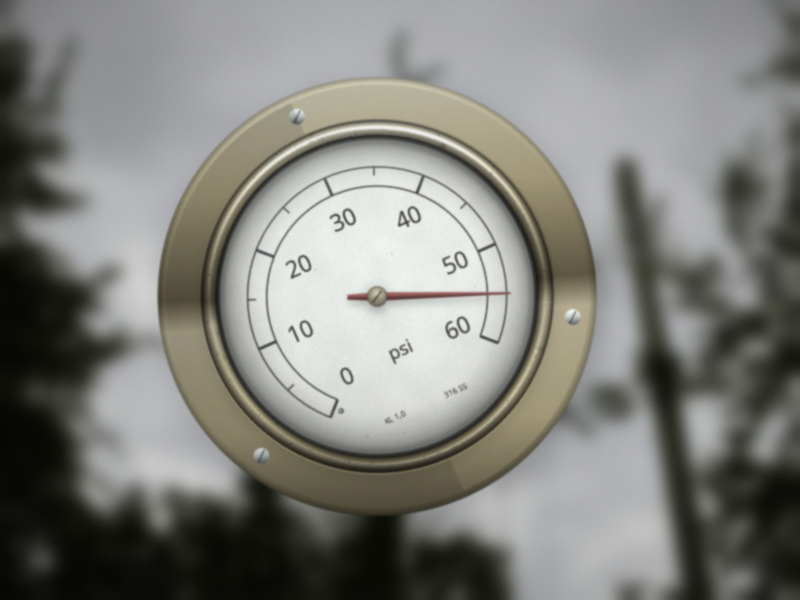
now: 55
